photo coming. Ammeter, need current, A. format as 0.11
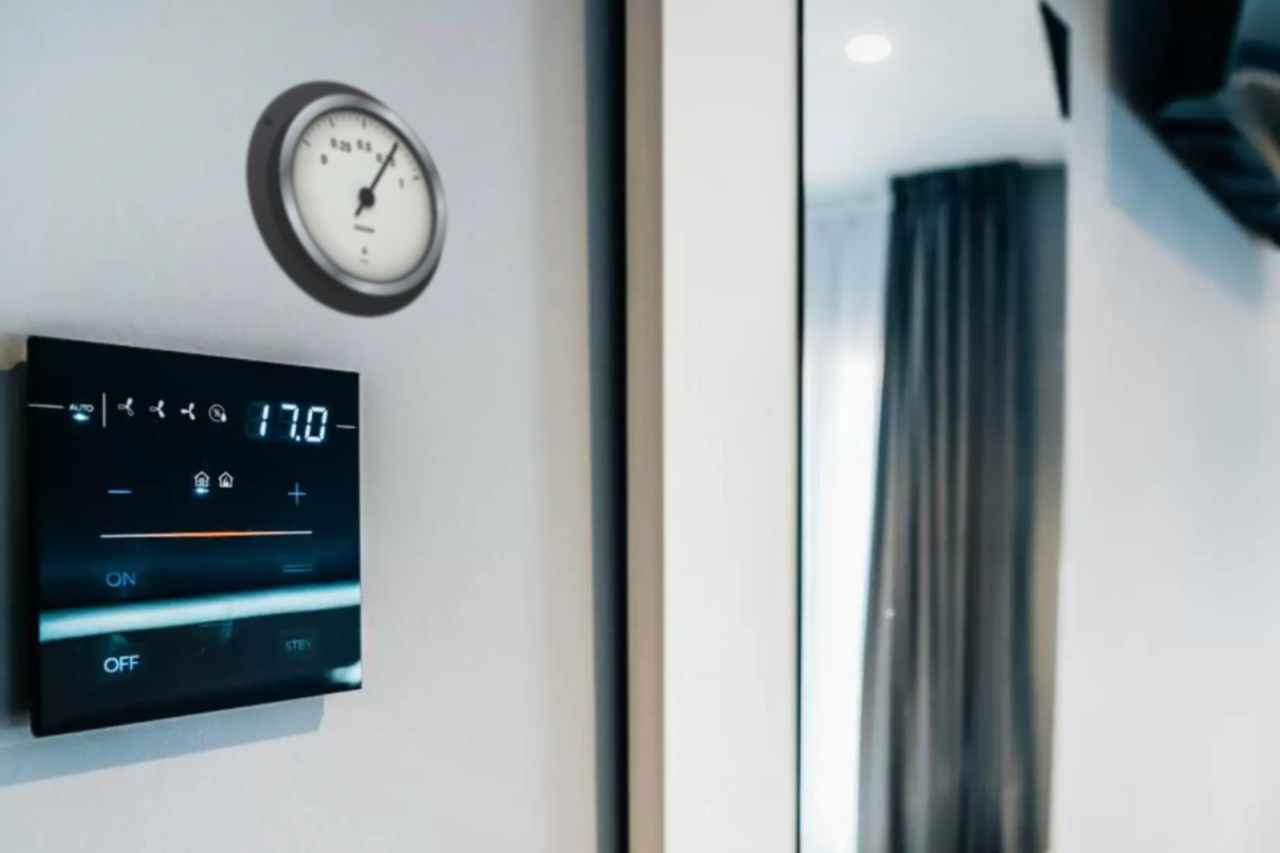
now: 0.75
